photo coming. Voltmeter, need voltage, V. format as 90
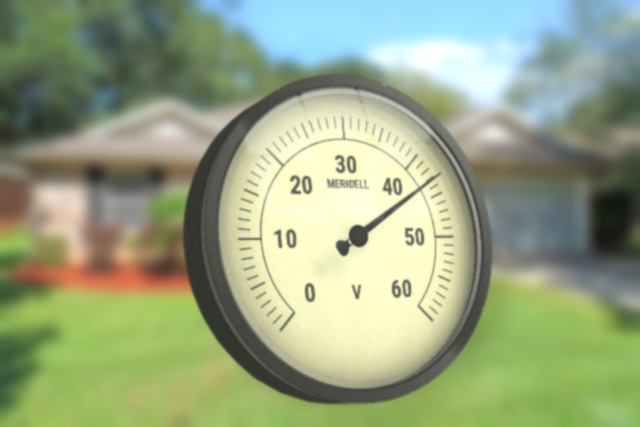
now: 43
